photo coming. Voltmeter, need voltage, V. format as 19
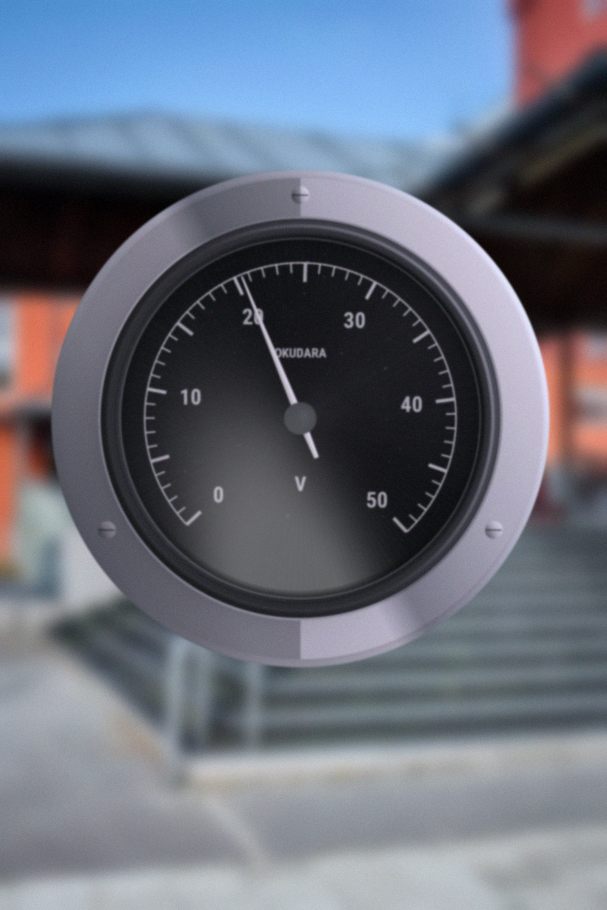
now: 20.5
